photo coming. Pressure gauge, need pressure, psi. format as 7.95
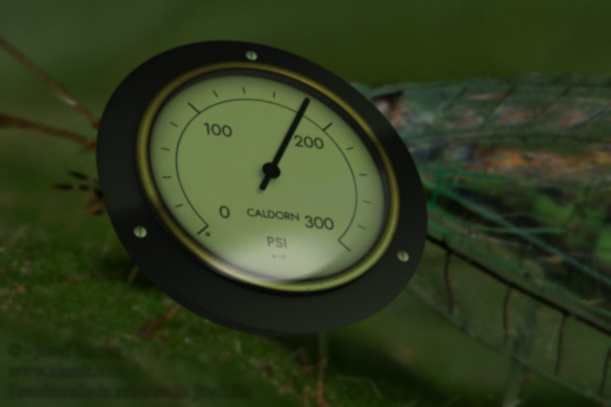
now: 180
